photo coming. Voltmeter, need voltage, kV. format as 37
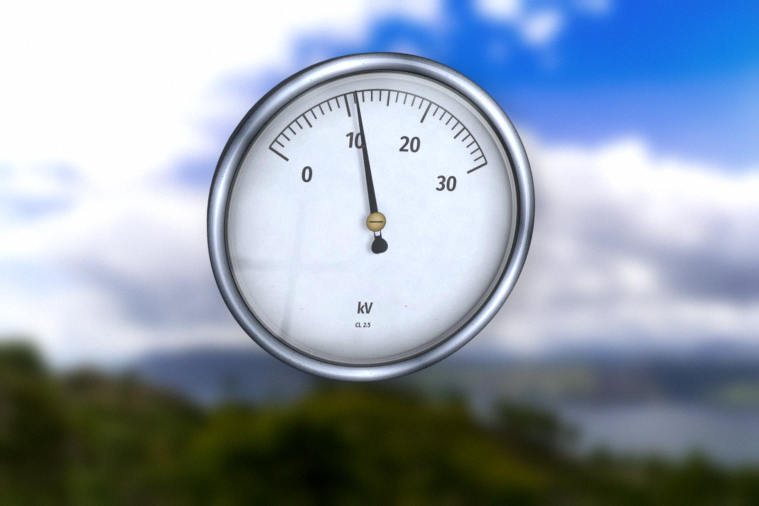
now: 11
